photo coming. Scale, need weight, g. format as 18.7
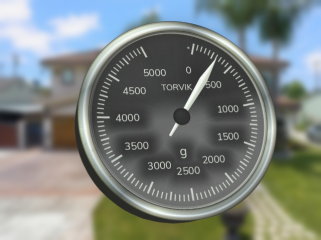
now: 300
